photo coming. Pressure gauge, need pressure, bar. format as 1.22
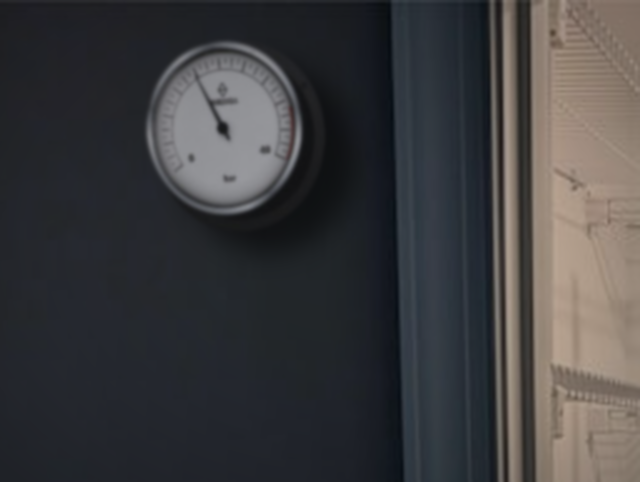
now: 16
